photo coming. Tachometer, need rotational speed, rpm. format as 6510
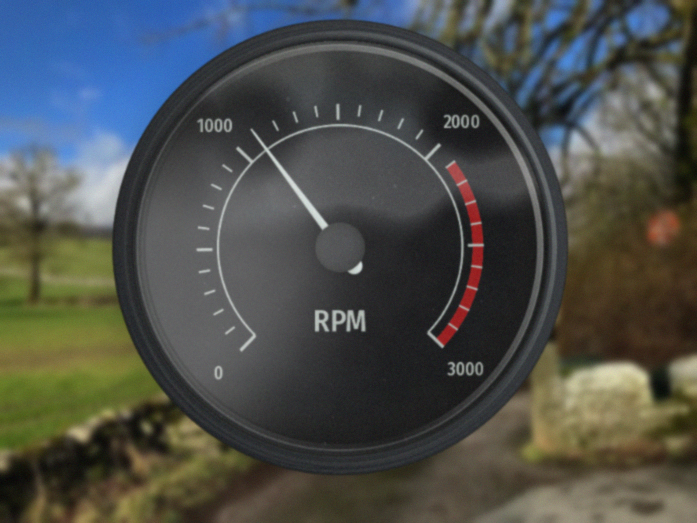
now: 1100
